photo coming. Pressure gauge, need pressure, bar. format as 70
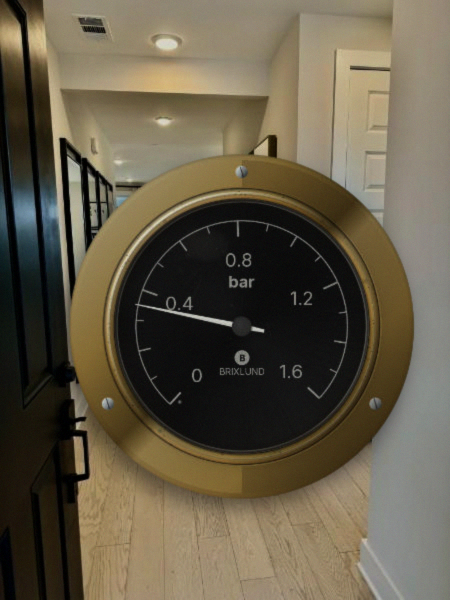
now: 0.35
